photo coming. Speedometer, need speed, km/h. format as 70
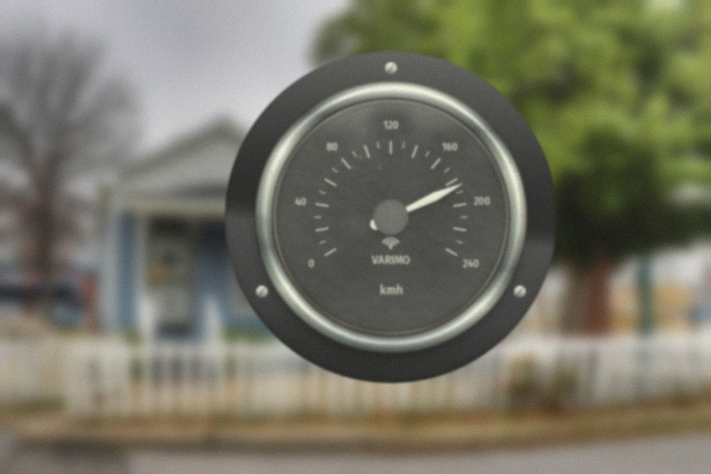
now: 185
